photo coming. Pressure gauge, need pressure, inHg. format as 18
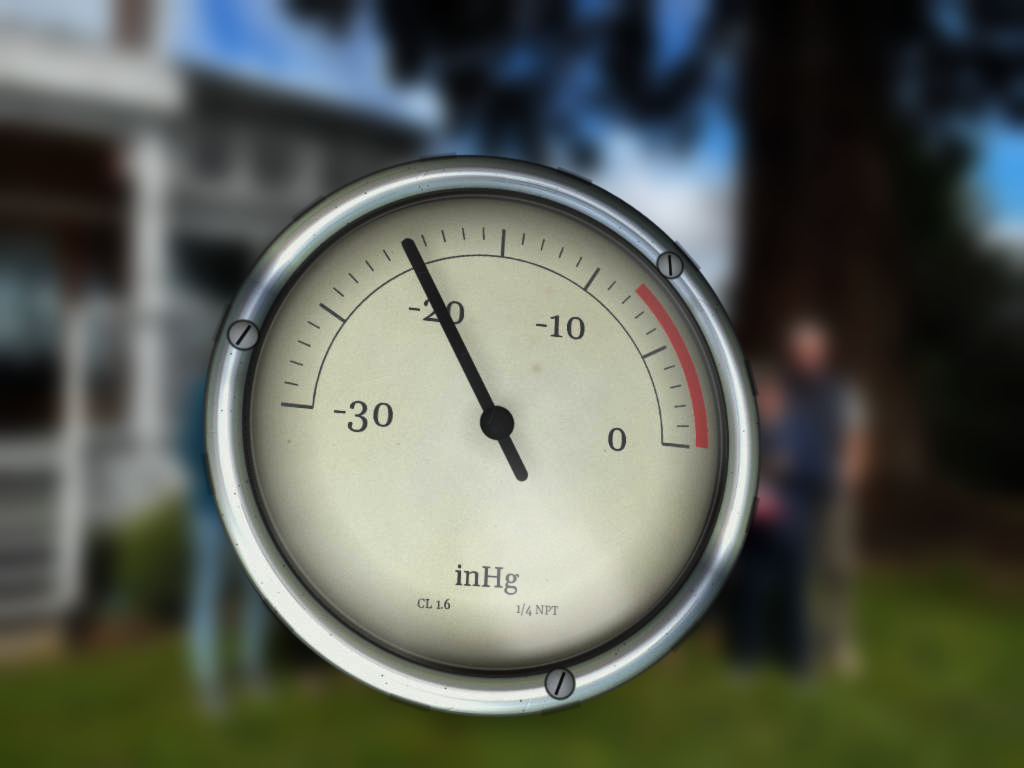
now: -20
